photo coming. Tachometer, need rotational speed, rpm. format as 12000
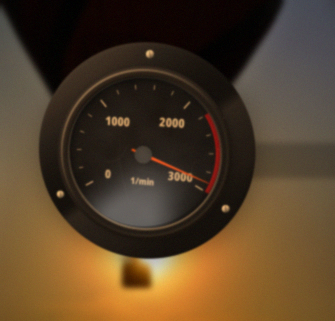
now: 2900
